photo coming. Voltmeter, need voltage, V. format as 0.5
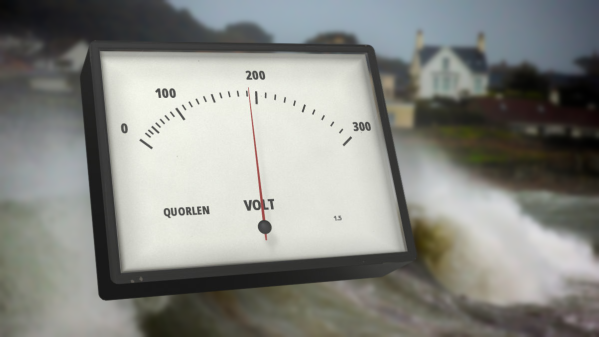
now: 190
